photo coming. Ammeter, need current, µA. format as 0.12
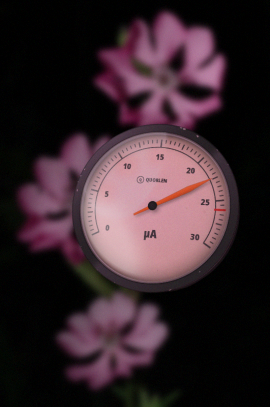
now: 22.5
